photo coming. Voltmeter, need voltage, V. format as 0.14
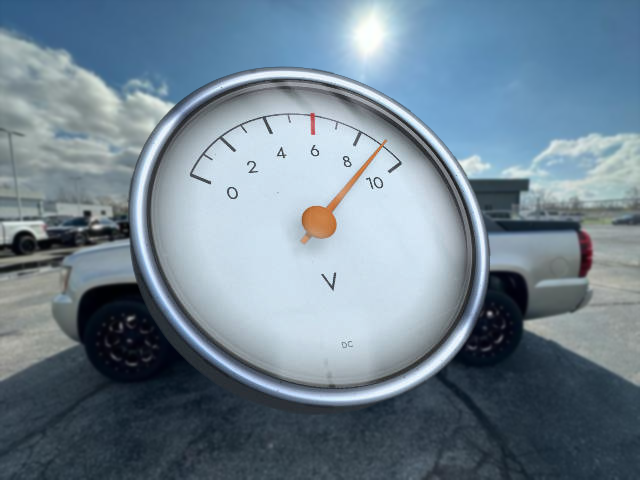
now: 9
